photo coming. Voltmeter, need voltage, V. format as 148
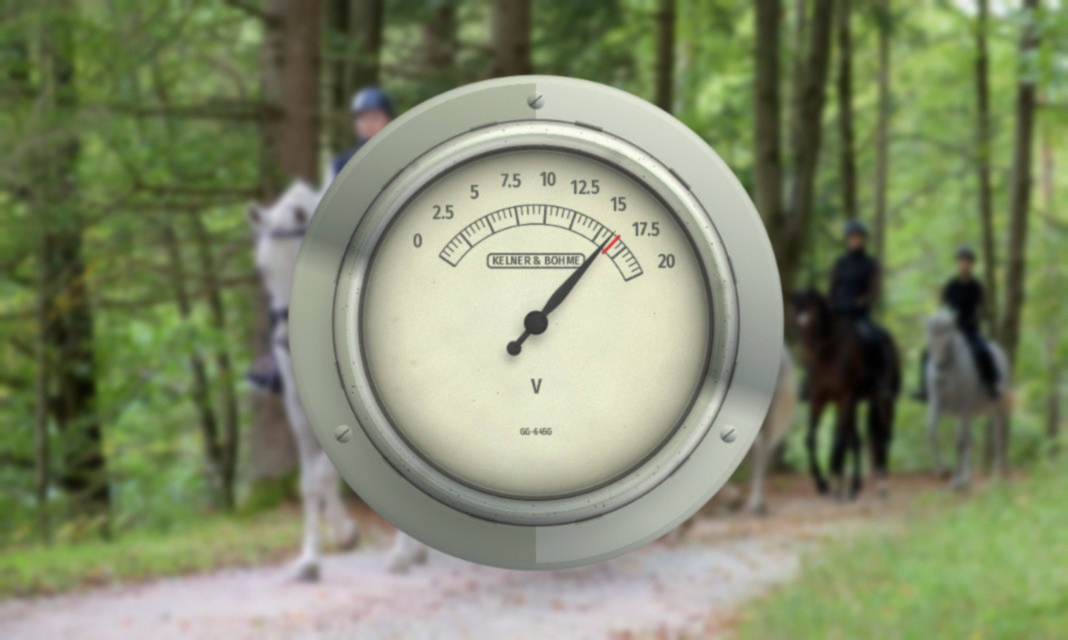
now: 16
